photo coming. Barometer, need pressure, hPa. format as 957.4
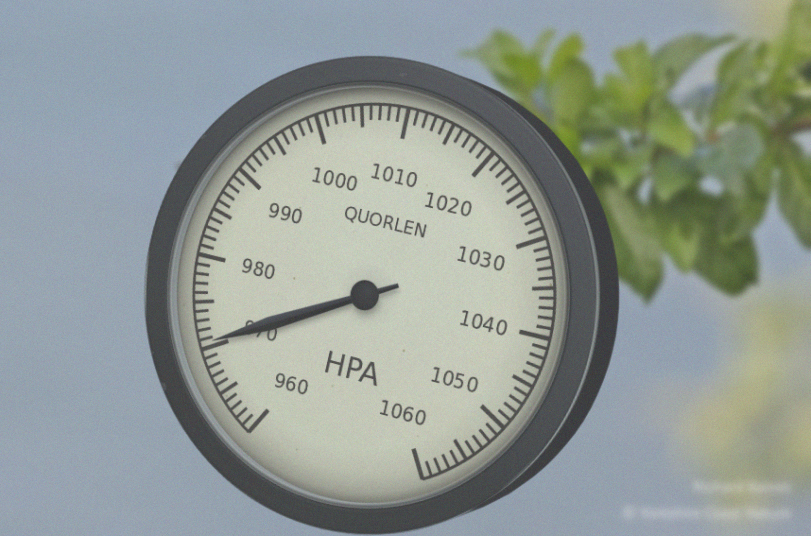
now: 970.5
